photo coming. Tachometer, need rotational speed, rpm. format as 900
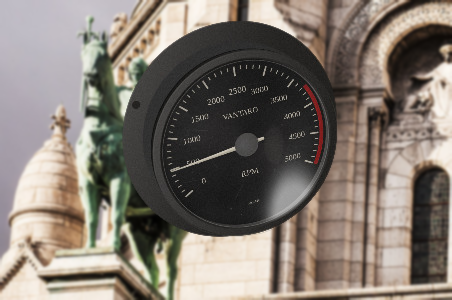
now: 500
